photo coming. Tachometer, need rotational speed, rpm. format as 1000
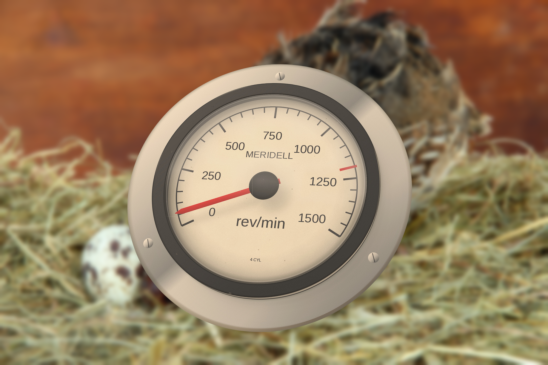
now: 50
